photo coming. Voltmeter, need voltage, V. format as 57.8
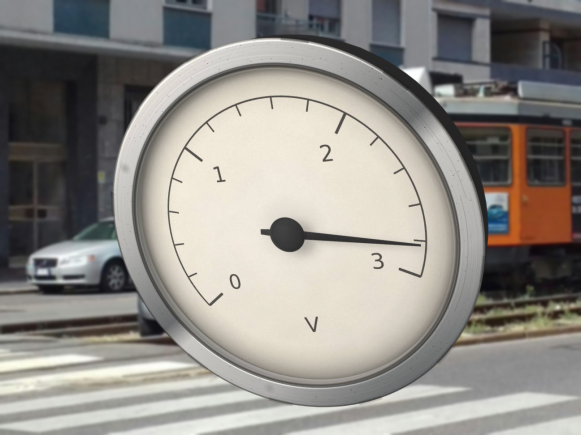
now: 2.8
